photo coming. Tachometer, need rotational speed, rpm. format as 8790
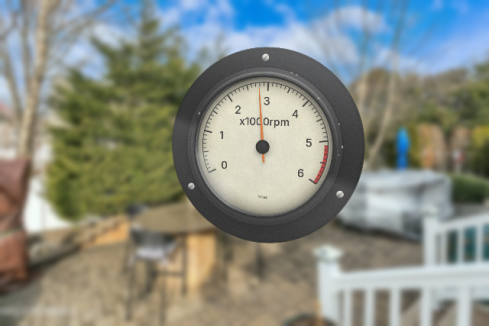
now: 2800
